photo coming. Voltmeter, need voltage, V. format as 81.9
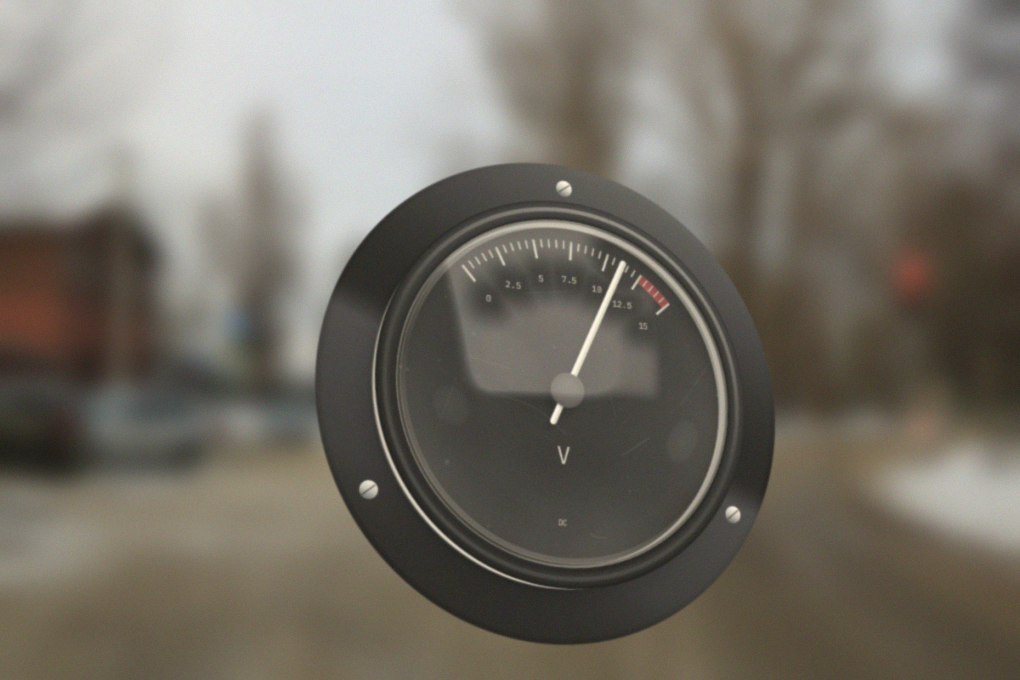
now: 11
